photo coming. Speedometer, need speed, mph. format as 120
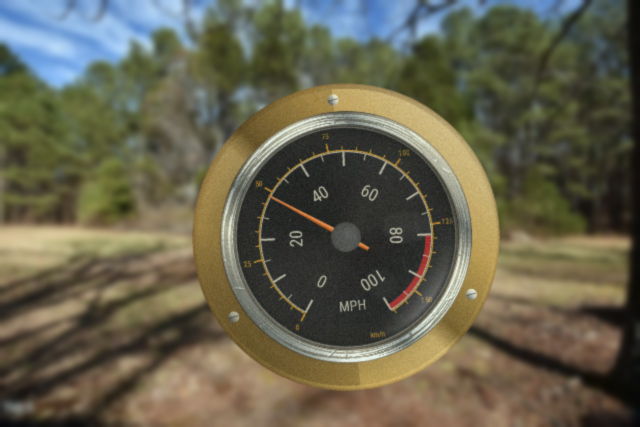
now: 30
